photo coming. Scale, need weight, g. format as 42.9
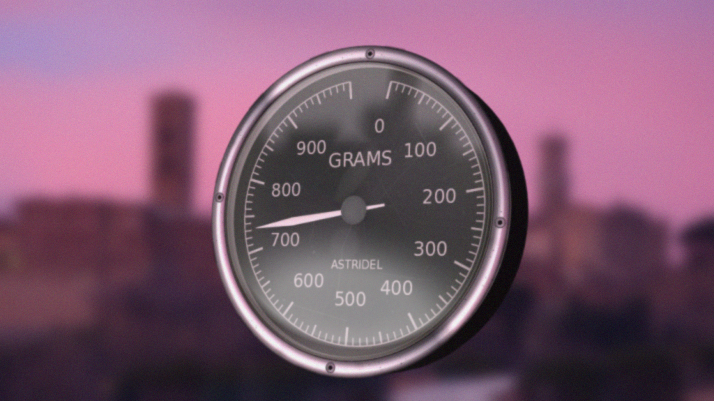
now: 730
